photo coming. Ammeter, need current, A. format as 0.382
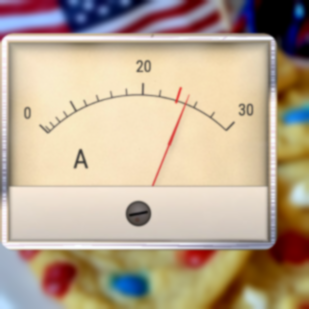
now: 25
